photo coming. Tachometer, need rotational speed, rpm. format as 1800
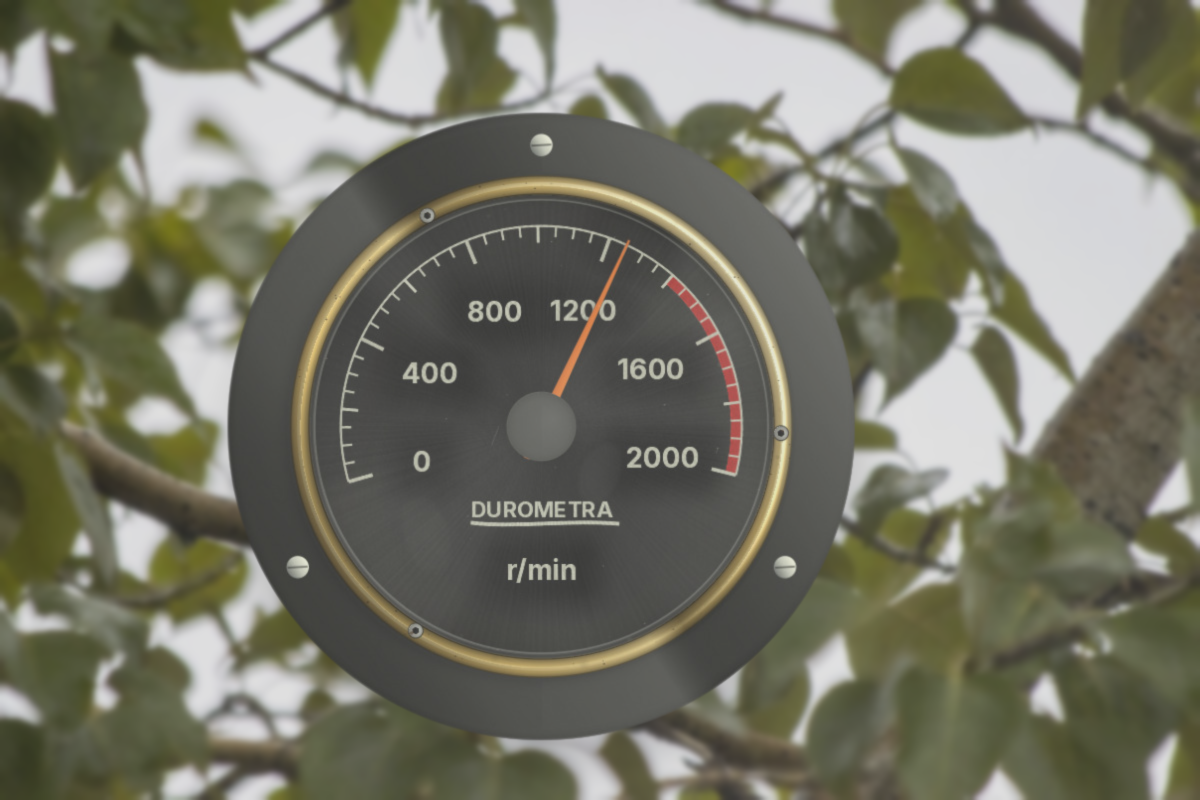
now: 1250
